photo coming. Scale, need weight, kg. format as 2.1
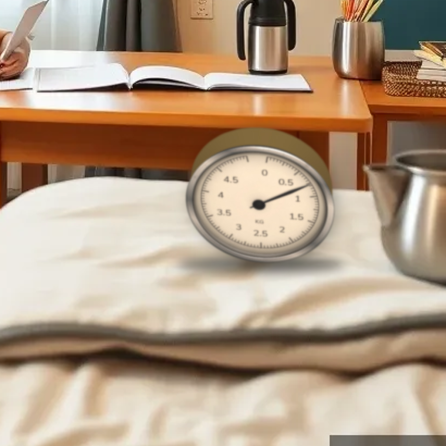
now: 0.75
